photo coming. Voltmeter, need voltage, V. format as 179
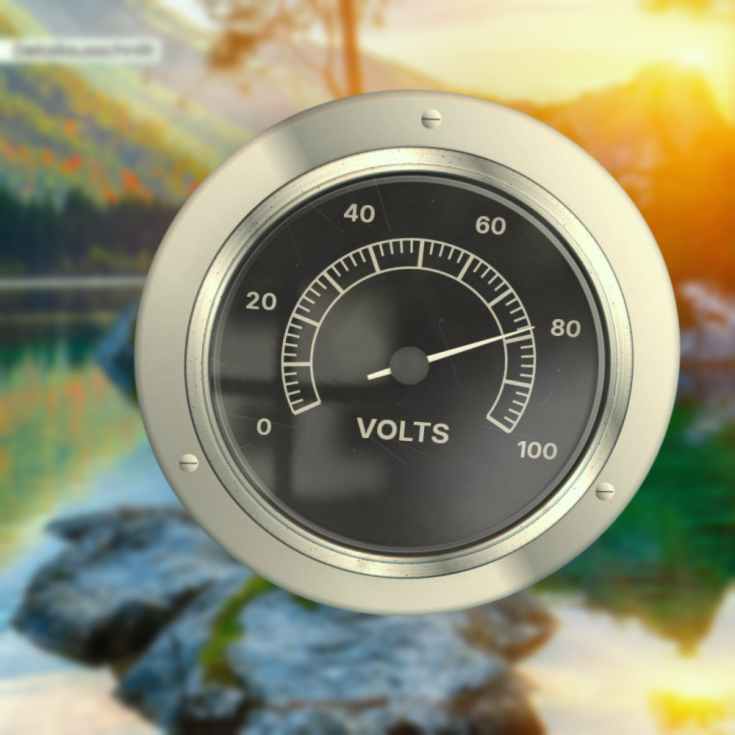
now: 78
